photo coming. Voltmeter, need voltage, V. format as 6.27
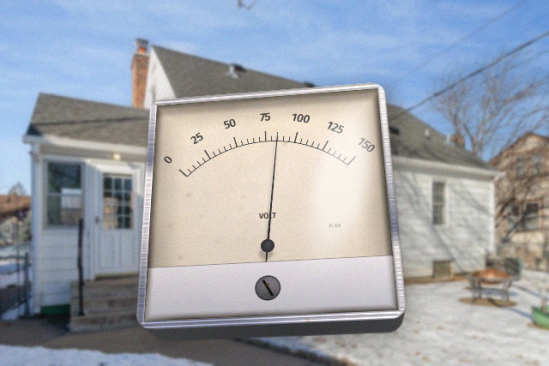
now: 85
